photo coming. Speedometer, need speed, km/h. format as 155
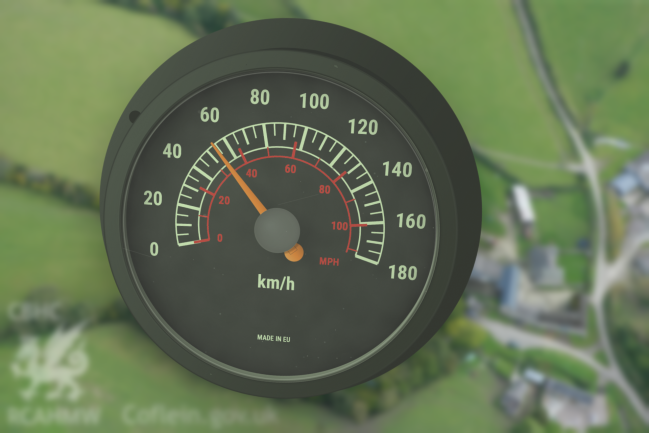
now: 55
